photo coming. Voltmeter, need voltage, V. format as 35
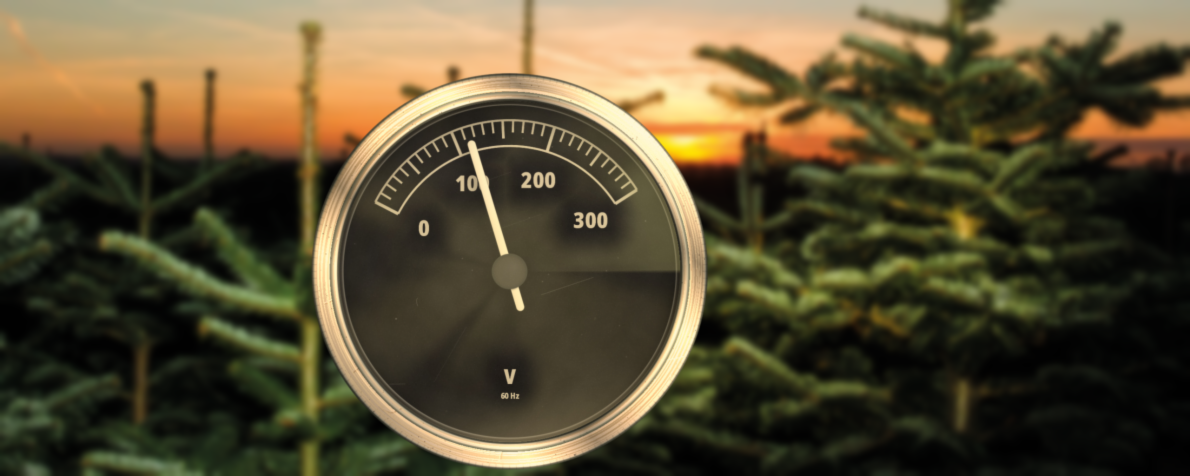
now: 115
